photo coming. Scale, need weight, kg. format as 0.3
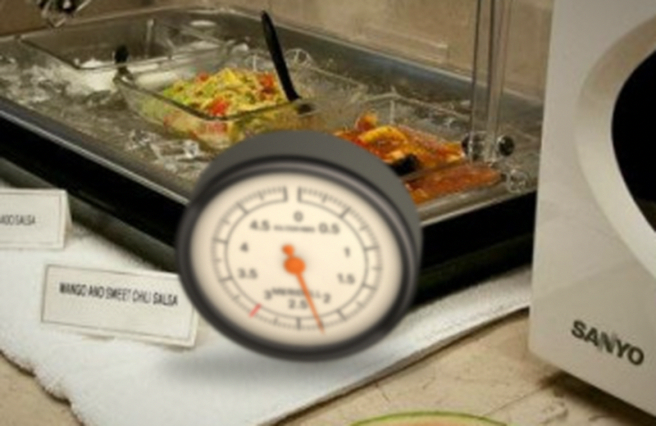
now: 2.25
